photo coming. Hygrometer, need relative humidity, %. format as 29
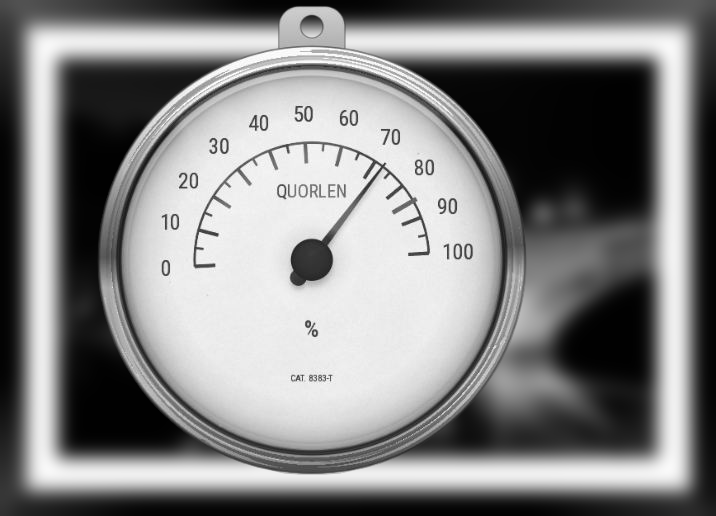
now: 72.5
